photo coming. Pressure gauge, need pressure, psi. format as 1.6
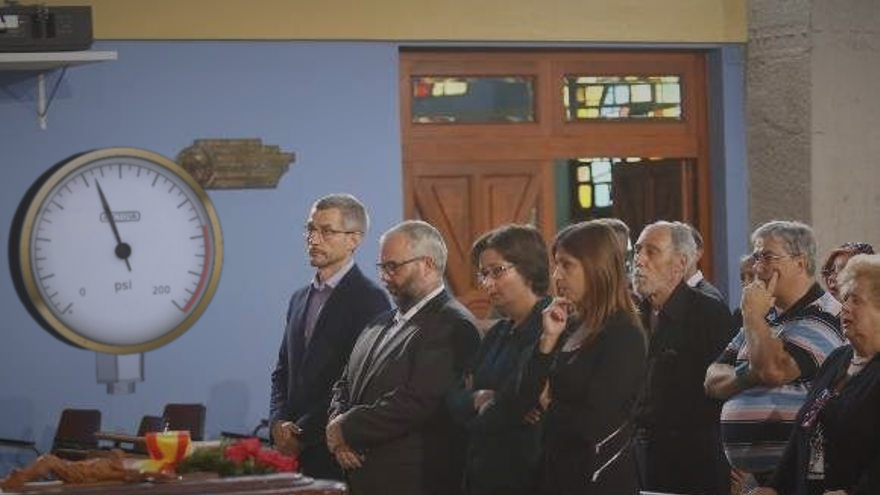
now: 85
